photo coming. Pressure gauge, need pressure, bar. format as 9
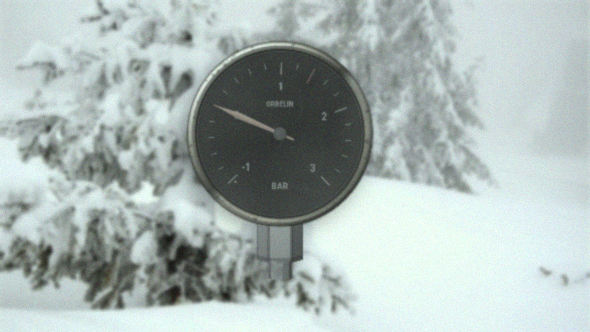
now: 0
